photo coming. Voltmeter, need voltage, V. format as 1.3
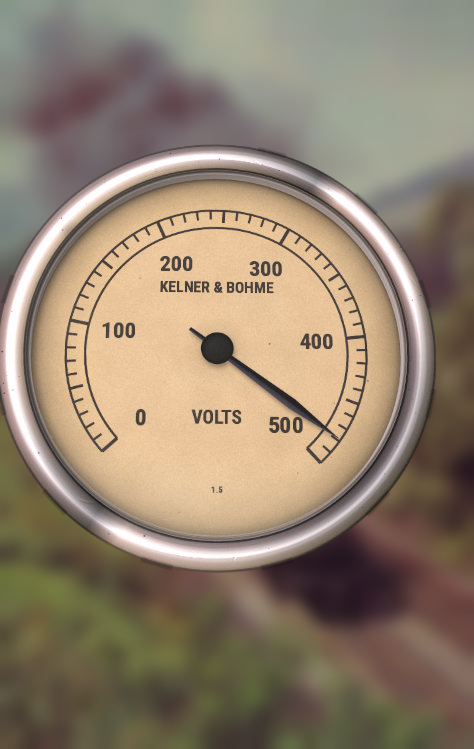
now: 480
